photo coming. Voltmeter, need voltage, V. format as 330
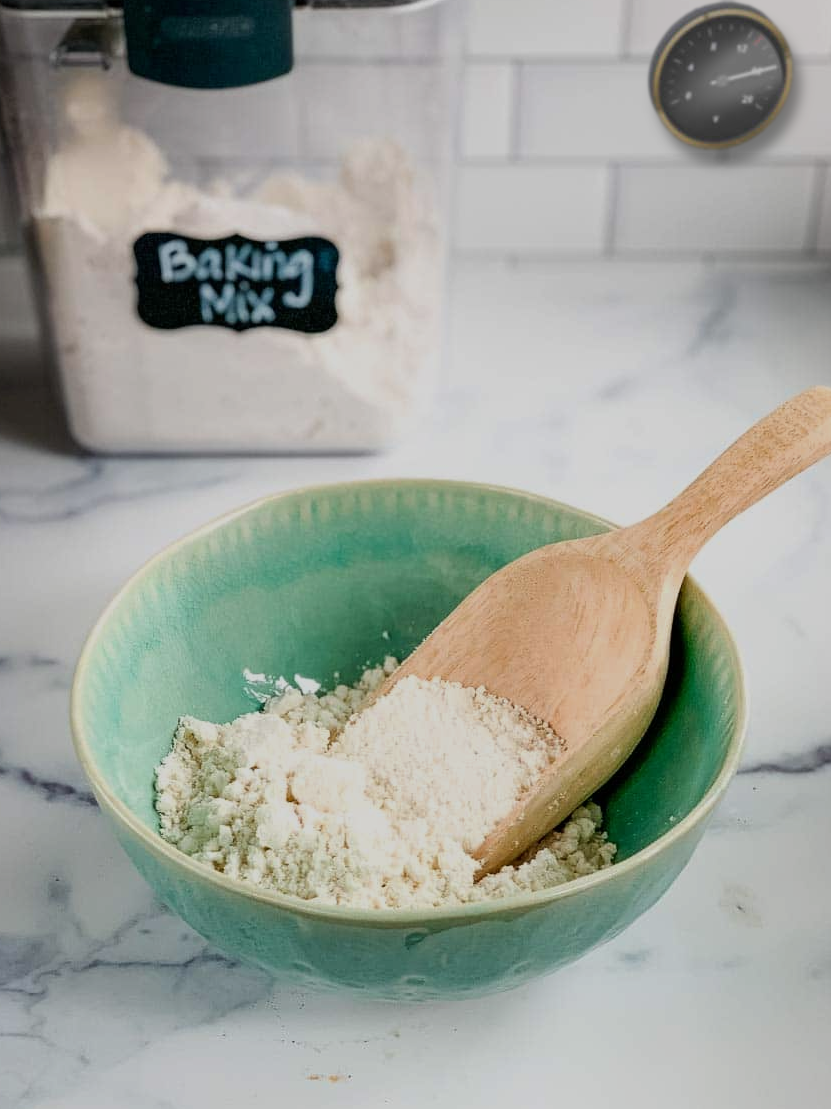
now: 16
